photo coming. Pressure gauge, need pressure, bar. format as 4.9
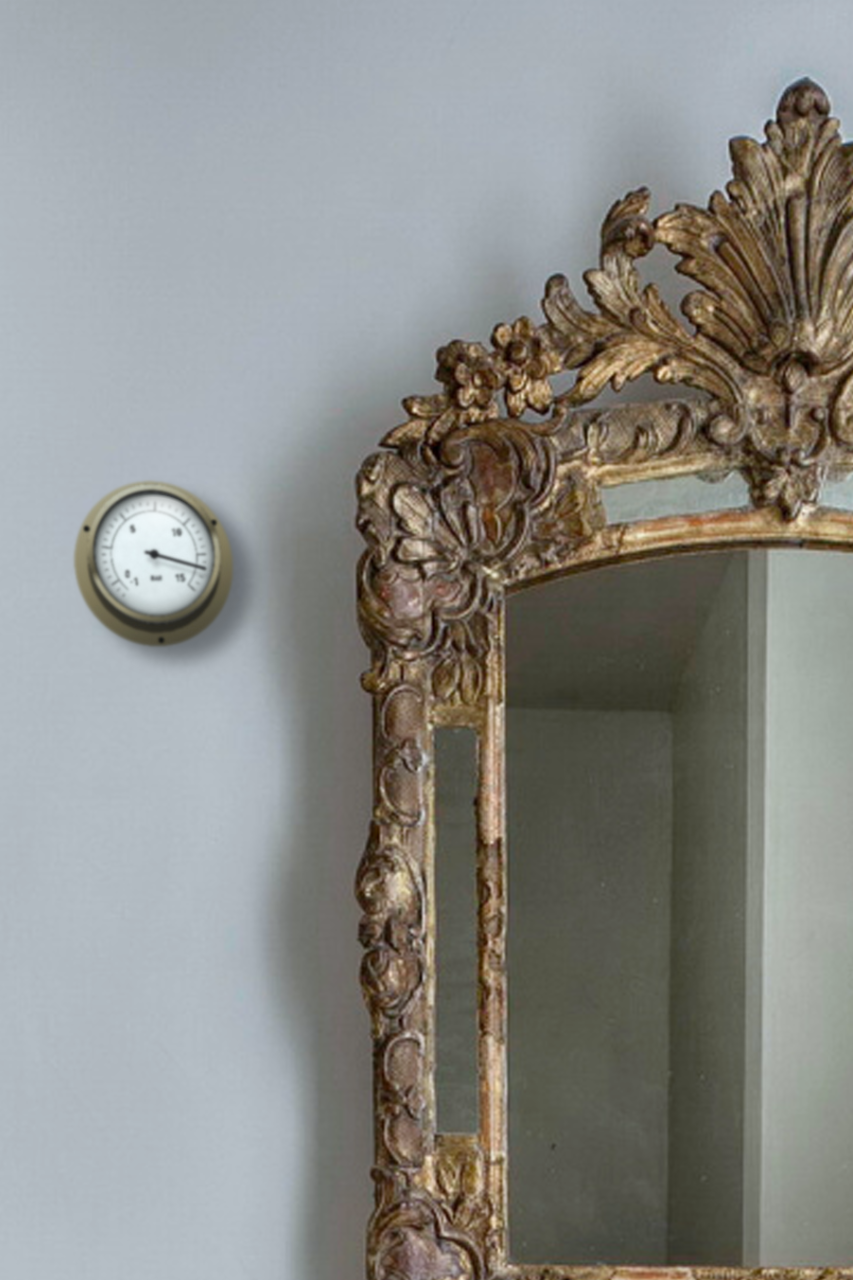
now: 13.5
